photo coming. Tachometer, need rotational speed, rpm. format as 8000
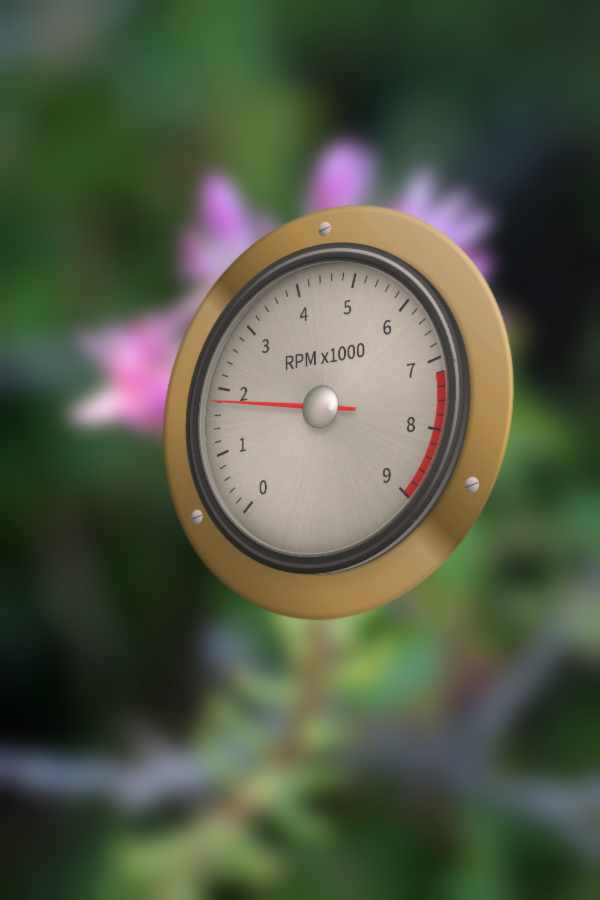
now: 1800
